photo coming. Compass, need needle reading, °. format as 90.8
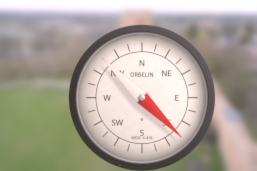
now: 135
